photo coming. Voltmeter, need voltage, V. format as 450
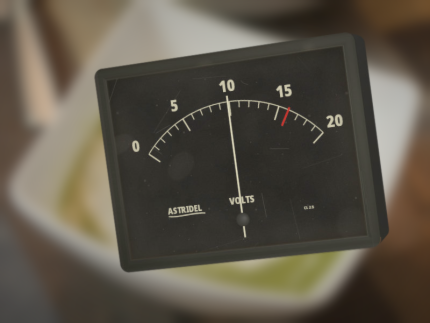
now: 10
